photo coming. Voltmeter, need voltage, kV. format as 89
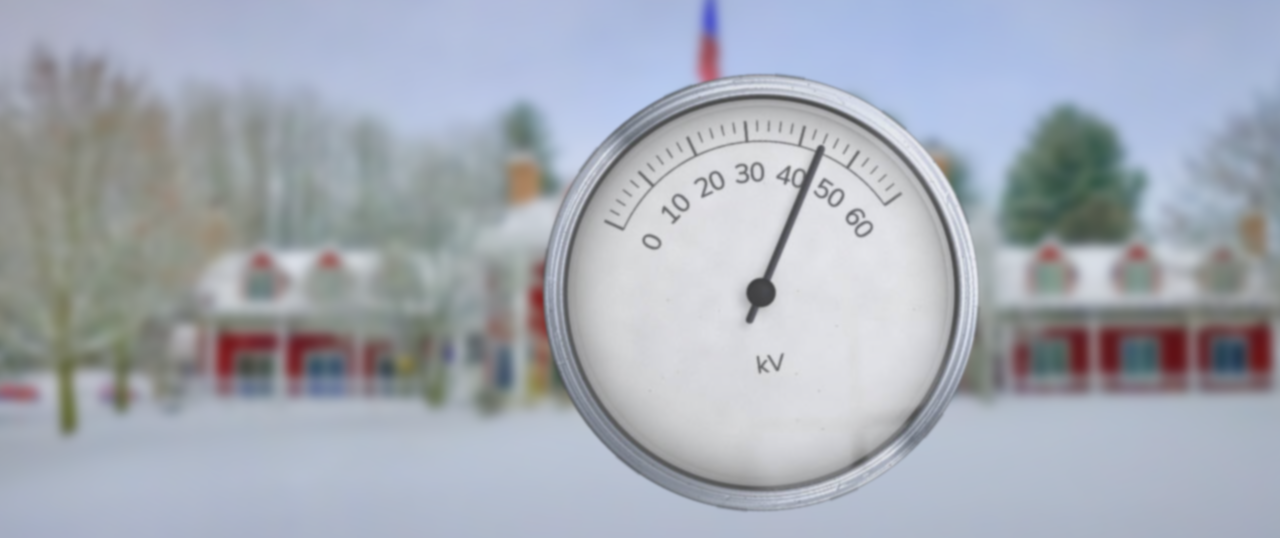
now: 44
